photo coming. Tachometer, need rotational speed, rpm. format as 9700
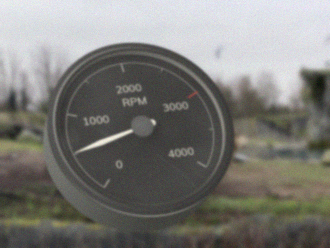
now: 500
